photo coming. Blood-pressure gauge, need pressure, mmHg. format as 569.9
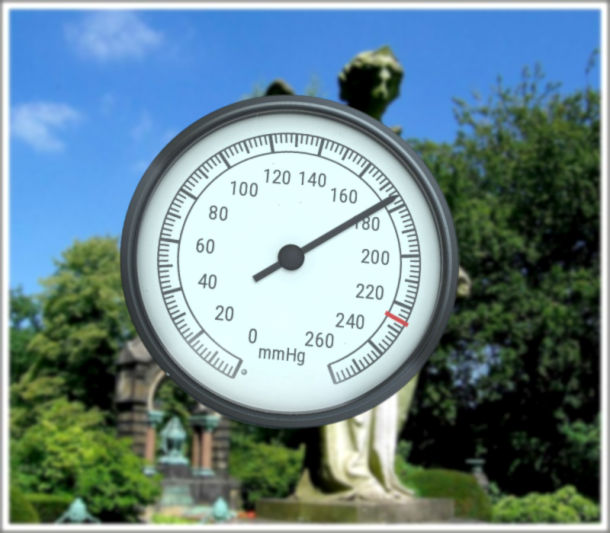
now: 176
